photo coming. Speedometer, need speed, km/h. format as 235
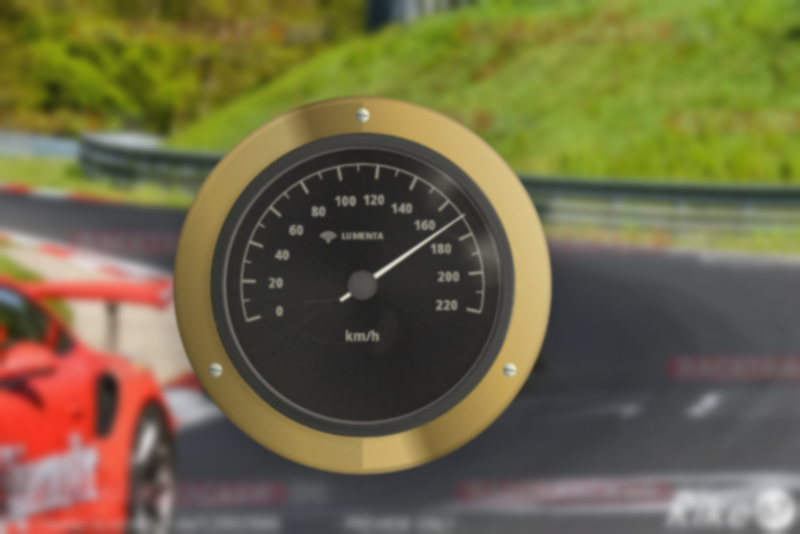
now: 170
